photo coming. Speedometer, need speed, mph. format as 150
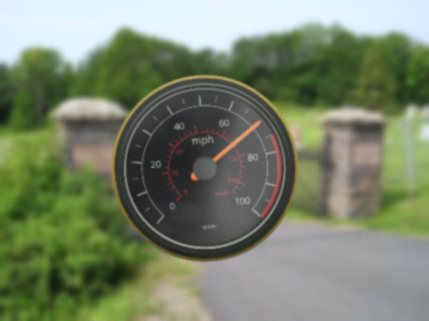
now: 70
